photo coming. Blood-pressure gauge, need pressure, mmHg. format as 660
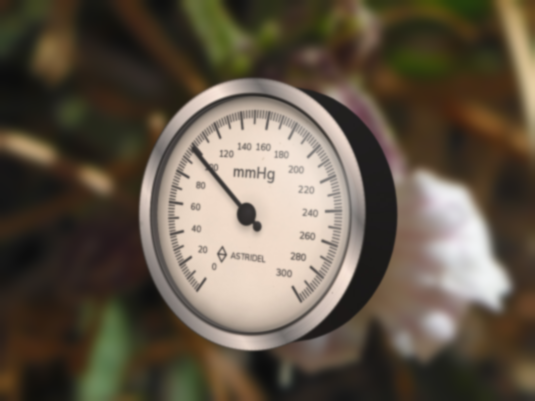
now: 100
